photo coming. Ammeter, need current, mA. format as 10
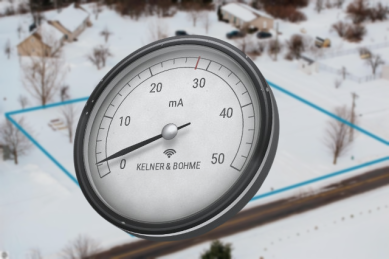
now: 2
